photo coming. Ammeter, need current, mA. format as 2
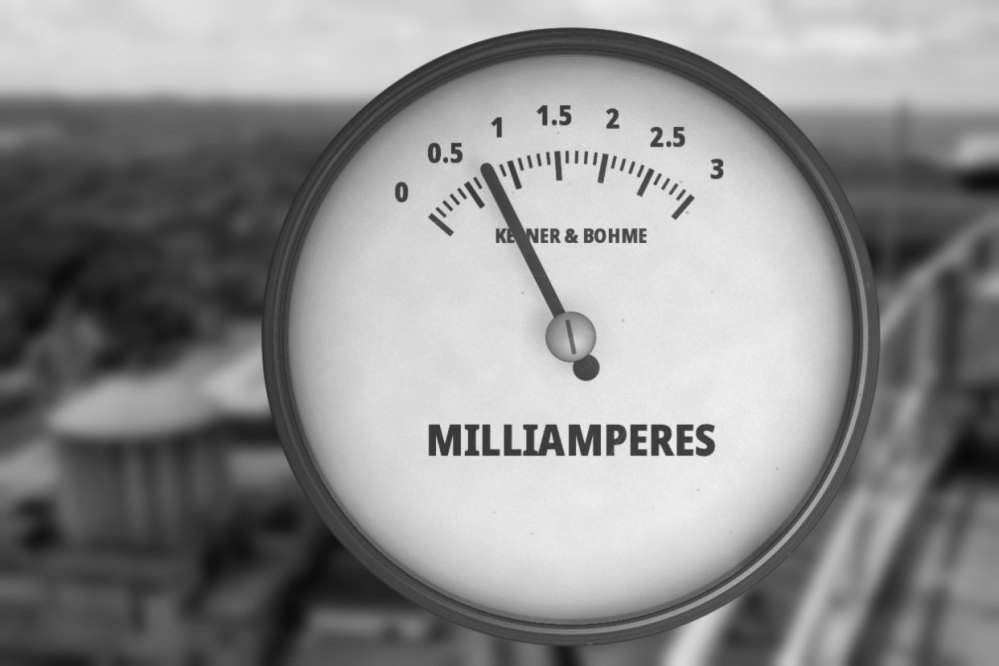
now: 0.75
